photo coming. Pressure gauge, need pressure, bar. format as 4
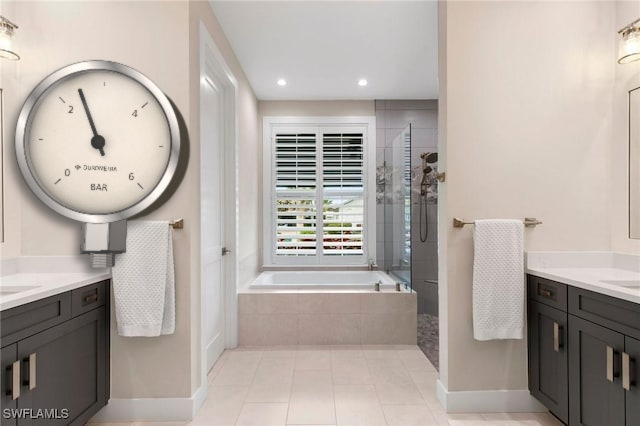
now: 2.5
